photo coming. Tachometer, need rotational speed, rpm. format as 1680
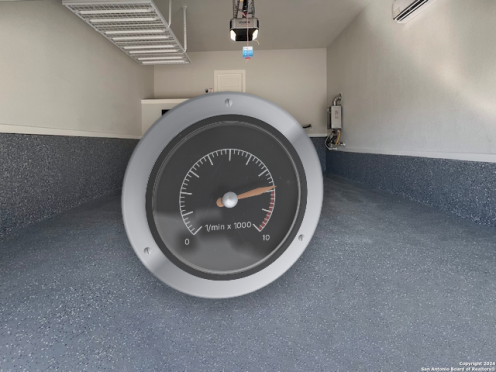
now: 7800
